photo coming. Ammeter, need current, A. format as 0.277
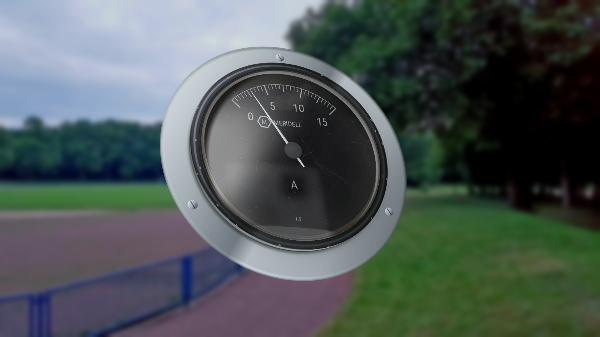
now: 2.5
